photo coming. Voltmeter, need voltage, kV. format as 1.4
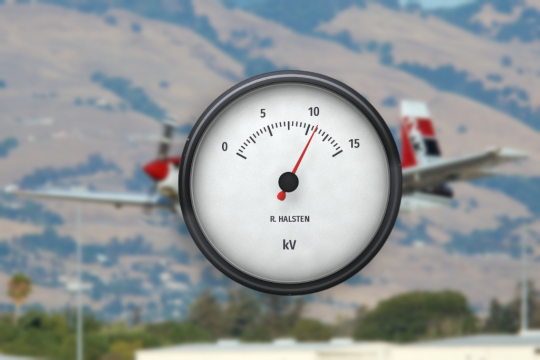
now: 11
